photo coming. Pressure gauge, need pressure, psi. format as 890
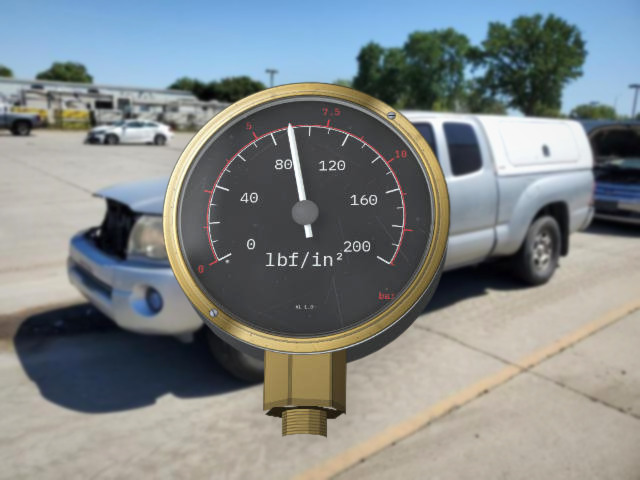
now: 90
